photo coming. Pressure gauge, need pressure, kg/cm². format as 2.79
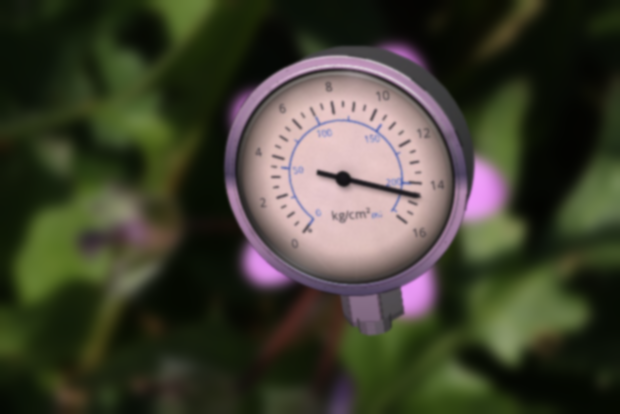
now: 14.5
